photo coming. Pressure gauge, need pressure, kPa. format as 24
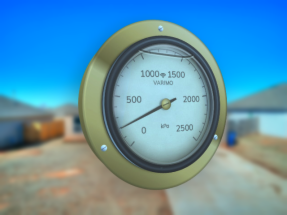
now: 200
